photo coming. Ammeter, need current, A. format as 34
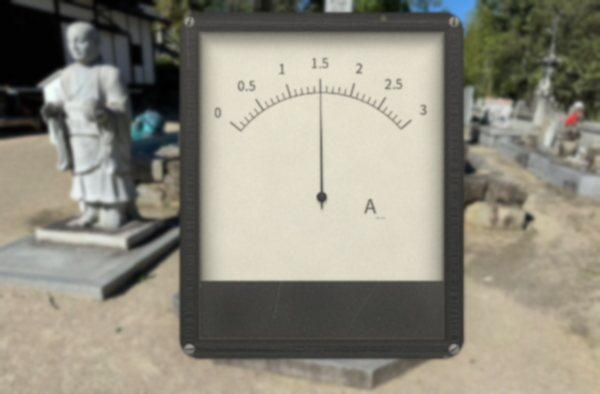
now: 1.5
